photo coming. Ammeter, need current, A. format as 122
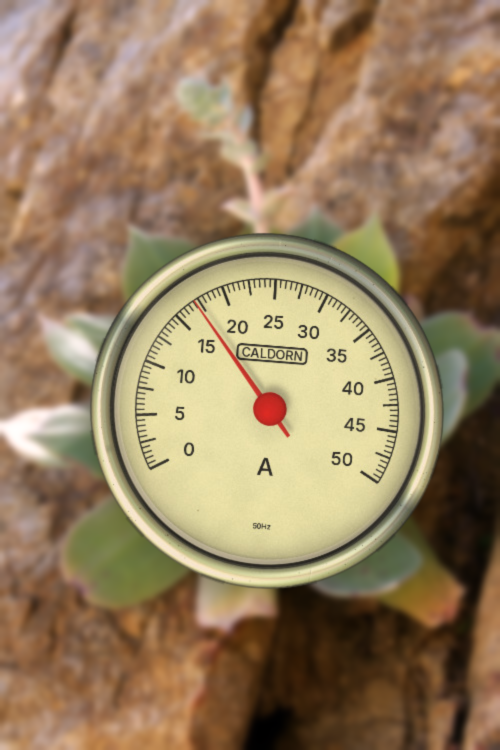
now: 17
